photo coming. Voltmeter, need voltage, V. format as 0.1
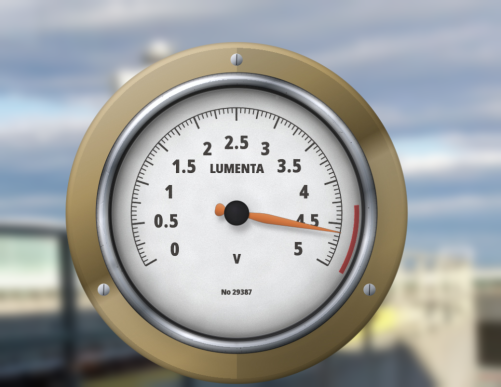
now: 4.6
